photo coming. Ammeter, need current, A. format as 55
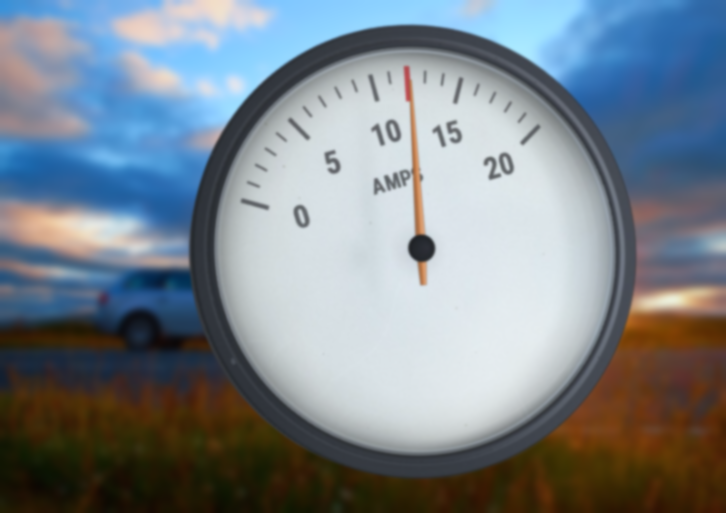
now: 12
